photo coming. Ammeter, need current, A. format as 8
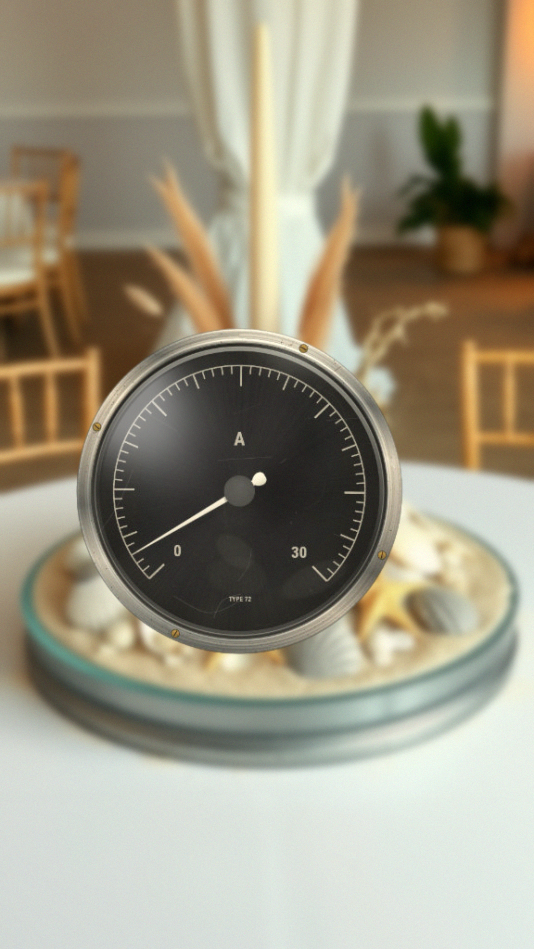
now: 1.5
